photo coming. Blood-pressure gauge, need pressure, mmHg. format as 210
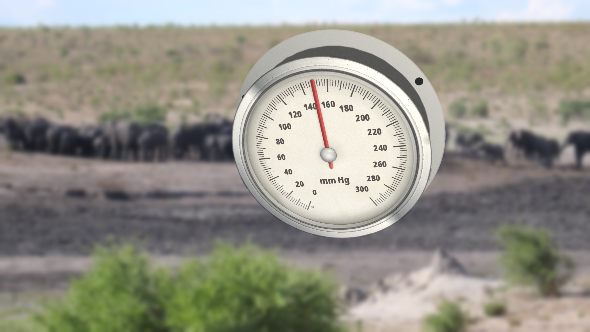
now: 150
